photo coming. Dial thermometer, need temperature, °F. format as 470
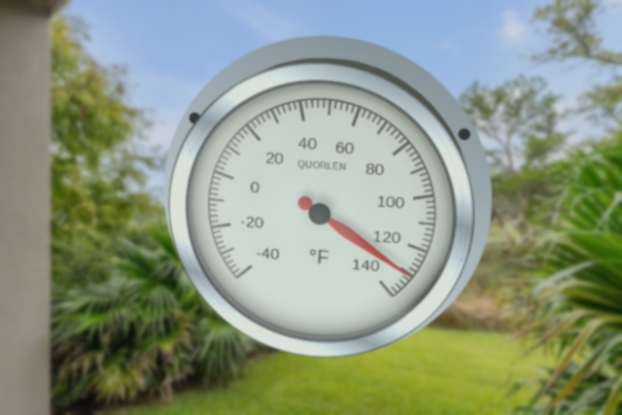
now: 130
